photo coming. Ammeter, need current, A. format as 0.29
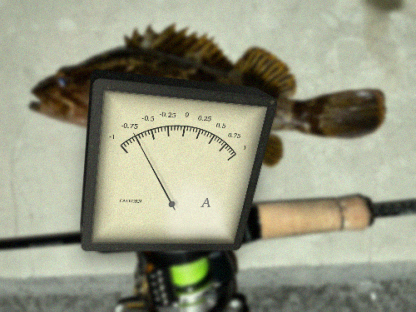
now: -0.75
